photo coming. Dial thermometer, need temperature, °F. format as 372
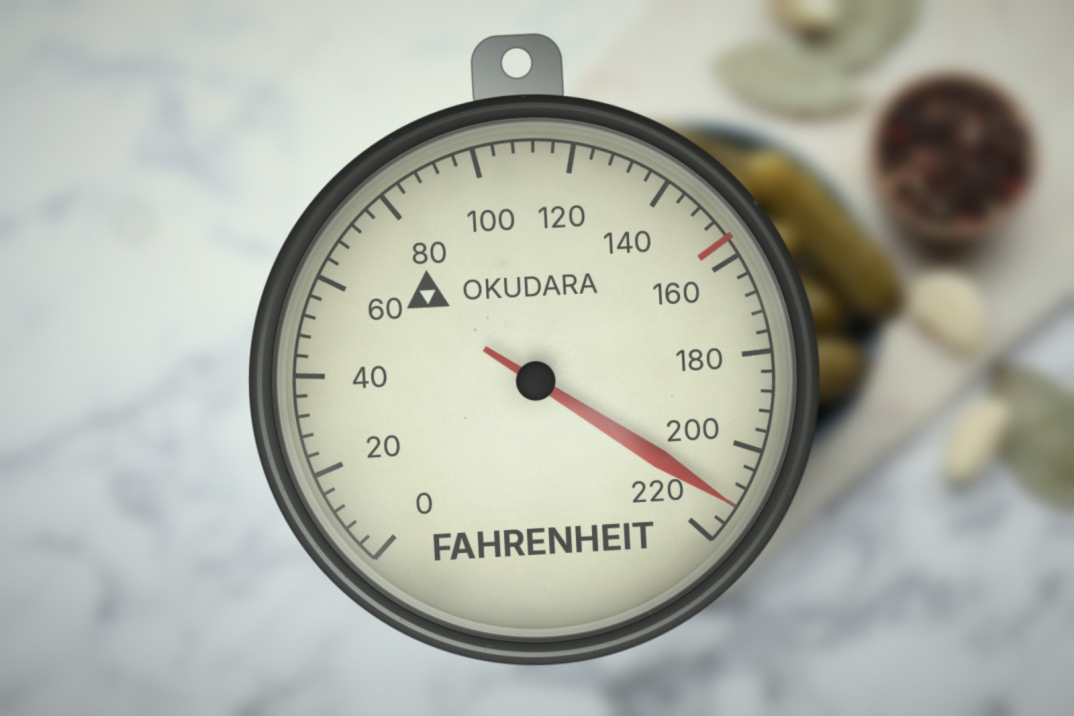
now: 212
